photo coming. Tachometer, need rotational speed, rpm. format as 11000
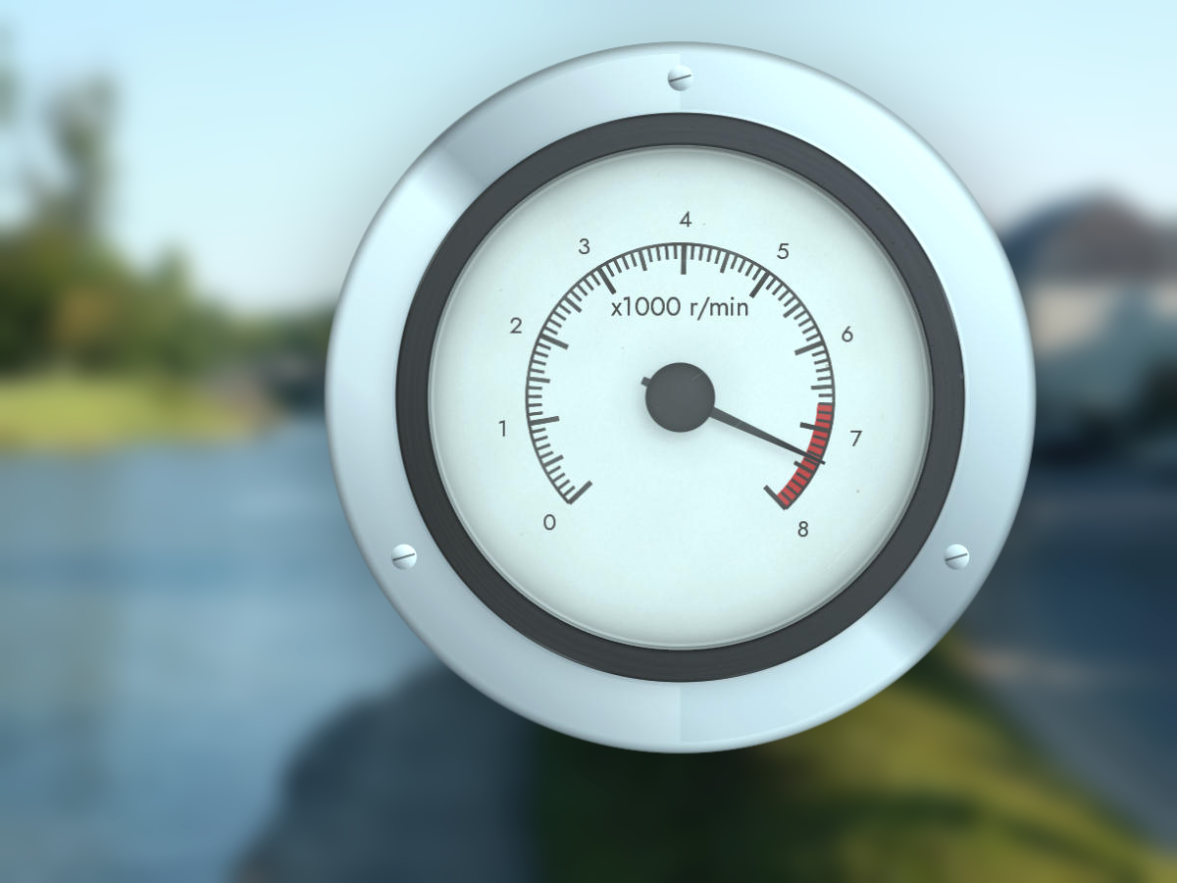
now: 7350
